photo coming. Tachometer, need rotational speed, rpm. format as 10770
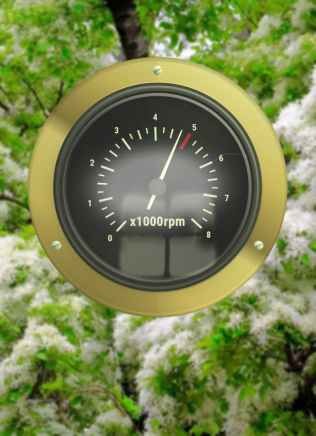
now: 4750
